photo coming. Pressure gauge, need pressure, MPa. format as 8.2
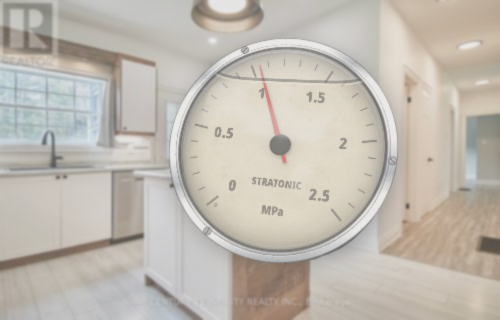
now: 1.05
